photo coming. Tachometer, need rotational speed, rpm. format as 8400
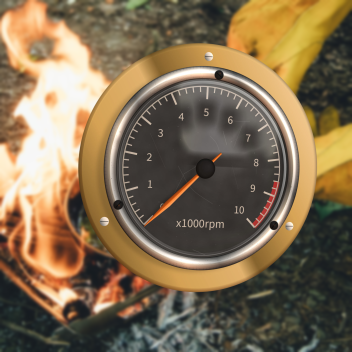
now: 0
